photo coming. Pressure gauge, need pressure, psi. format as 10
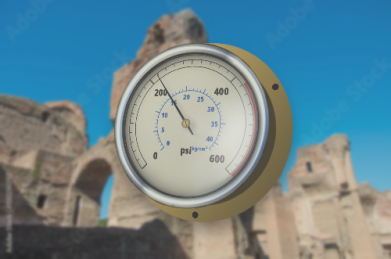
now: 220
